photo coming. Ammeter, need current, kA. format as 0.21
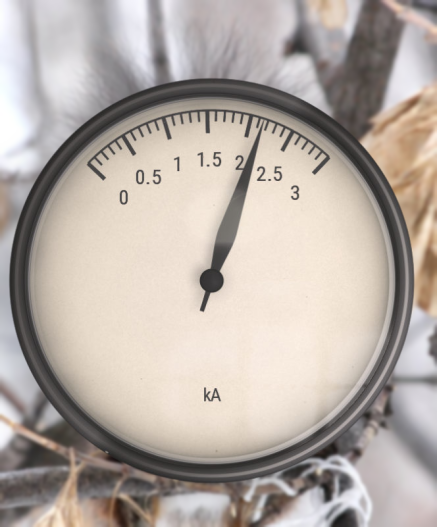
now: 2.15
